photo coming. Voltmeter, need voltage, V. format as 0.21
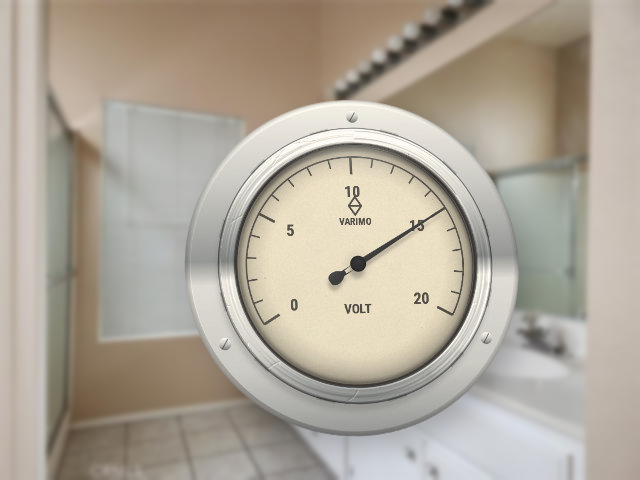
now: 15
